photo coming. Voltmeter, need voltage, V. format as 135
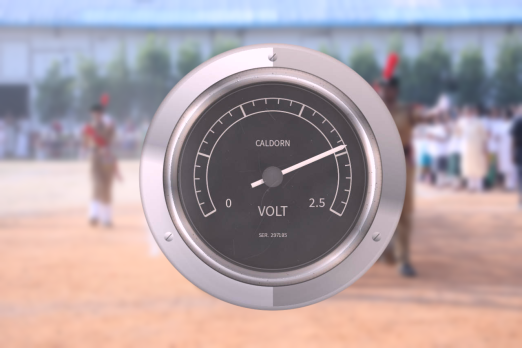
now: 1.95
